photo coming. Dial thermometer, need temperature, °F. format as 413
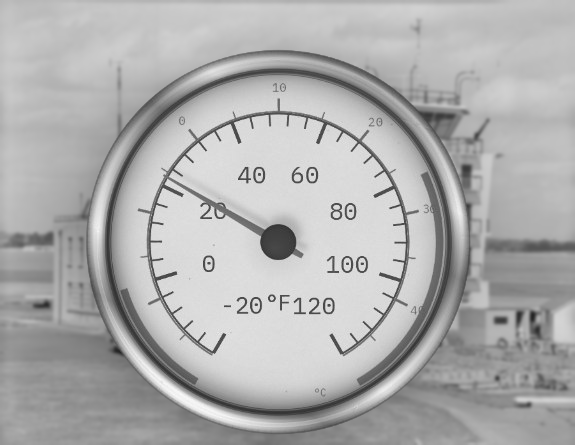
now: 22
